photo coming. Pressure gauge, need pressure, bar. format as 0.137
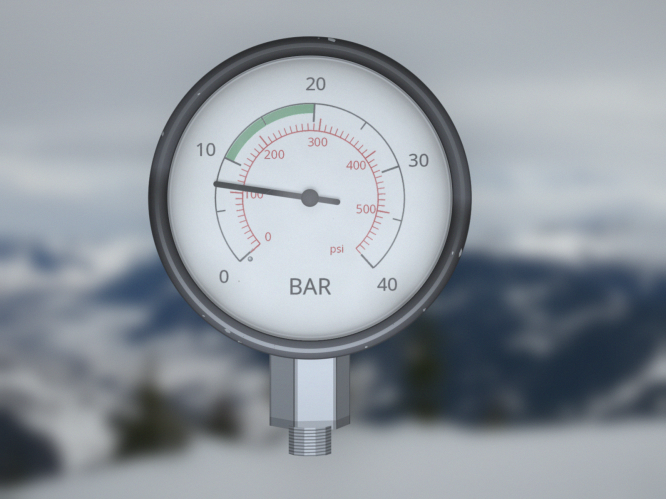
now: 7.5
